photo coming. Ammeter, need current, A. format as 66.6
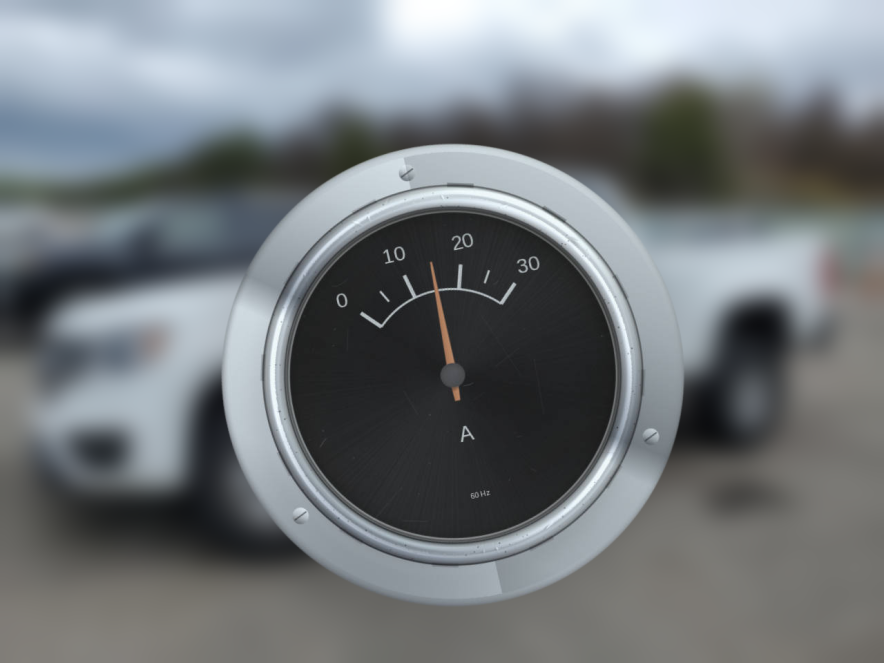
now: 15
